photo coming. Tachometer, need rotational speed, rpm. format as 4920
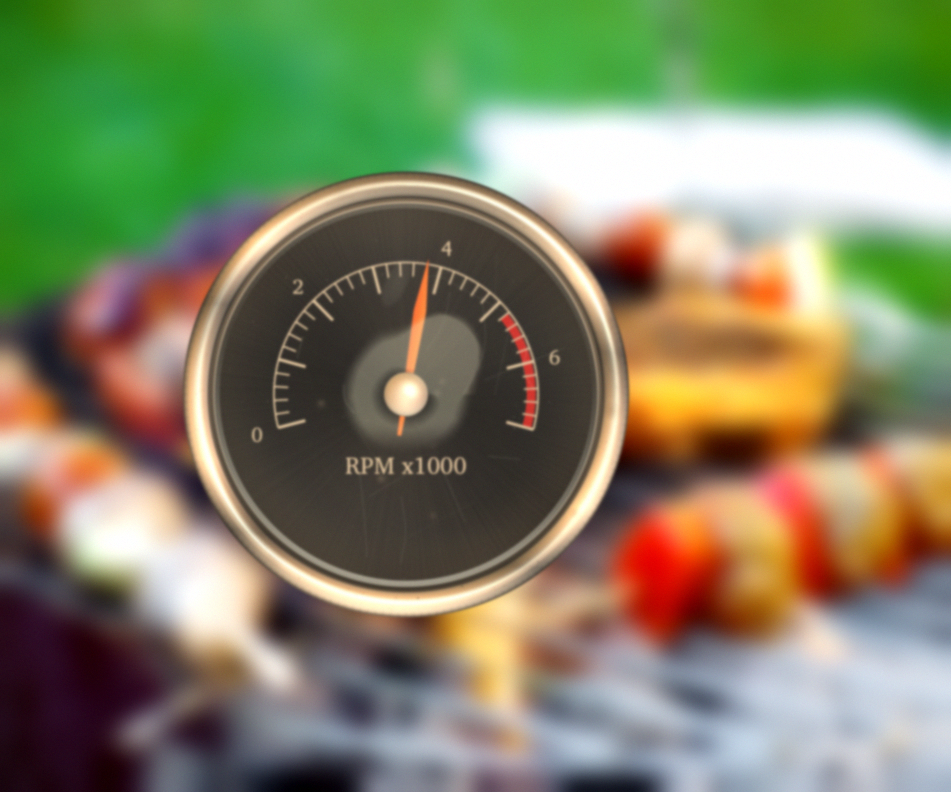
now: 3800
